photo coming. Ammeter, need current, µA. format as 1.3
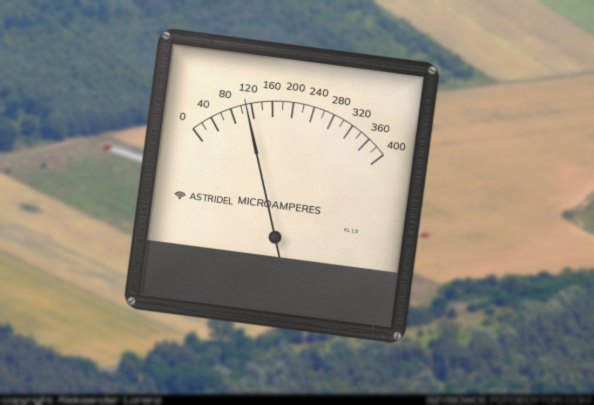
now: 110
